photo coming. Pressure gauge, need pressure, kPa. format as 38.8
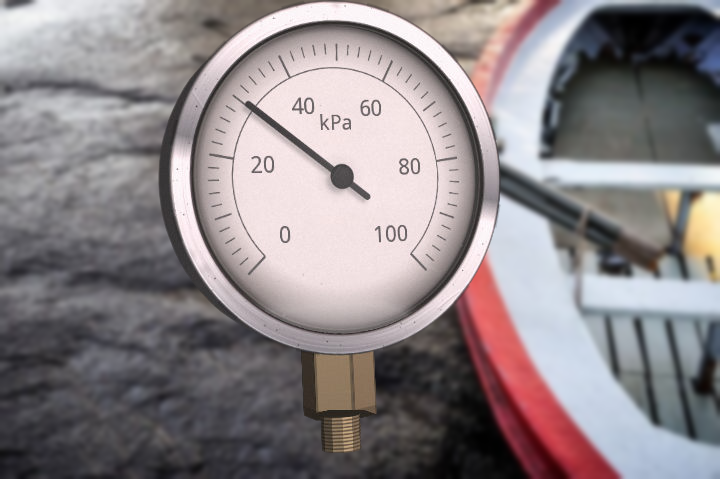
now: 30
